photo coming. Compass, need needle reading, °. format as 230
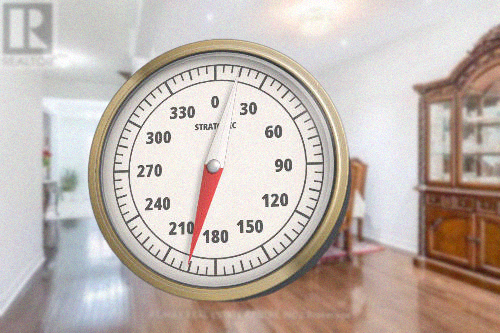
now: 195
